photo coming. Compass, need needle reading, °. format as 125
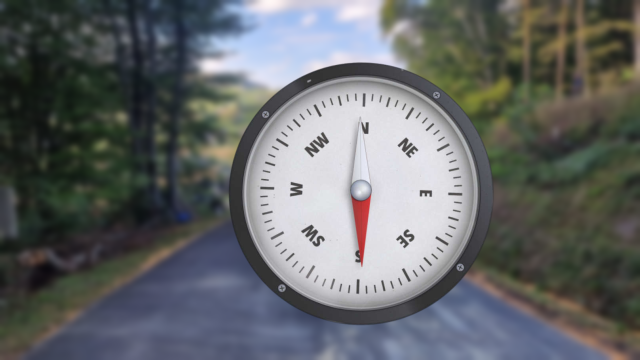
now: 177.5
